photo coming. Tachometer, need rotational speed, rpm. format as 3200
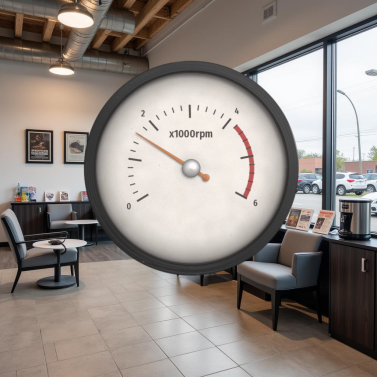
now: 1600
